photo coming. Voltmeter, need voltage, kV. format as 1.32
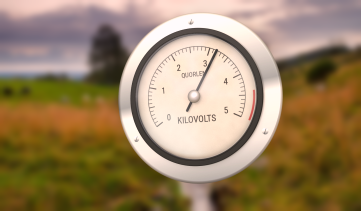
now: 3.2
